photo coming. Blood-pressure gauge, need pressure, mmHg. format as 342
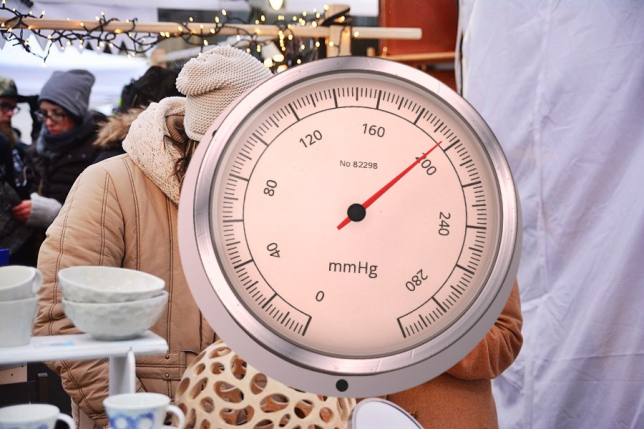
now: 196
